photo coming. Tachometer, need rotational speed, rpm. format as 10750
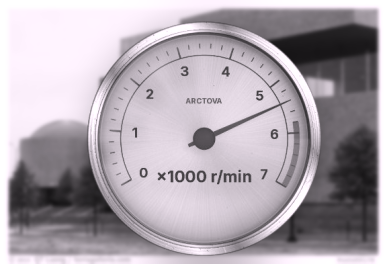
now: 5400
